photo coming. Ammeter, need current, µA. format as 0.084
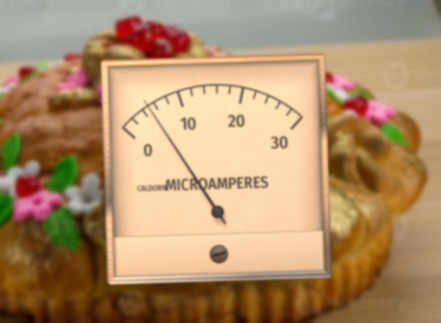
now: 5
